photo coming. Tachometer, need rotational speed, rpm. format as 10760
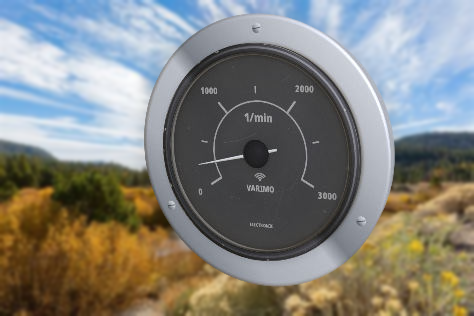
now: 250
